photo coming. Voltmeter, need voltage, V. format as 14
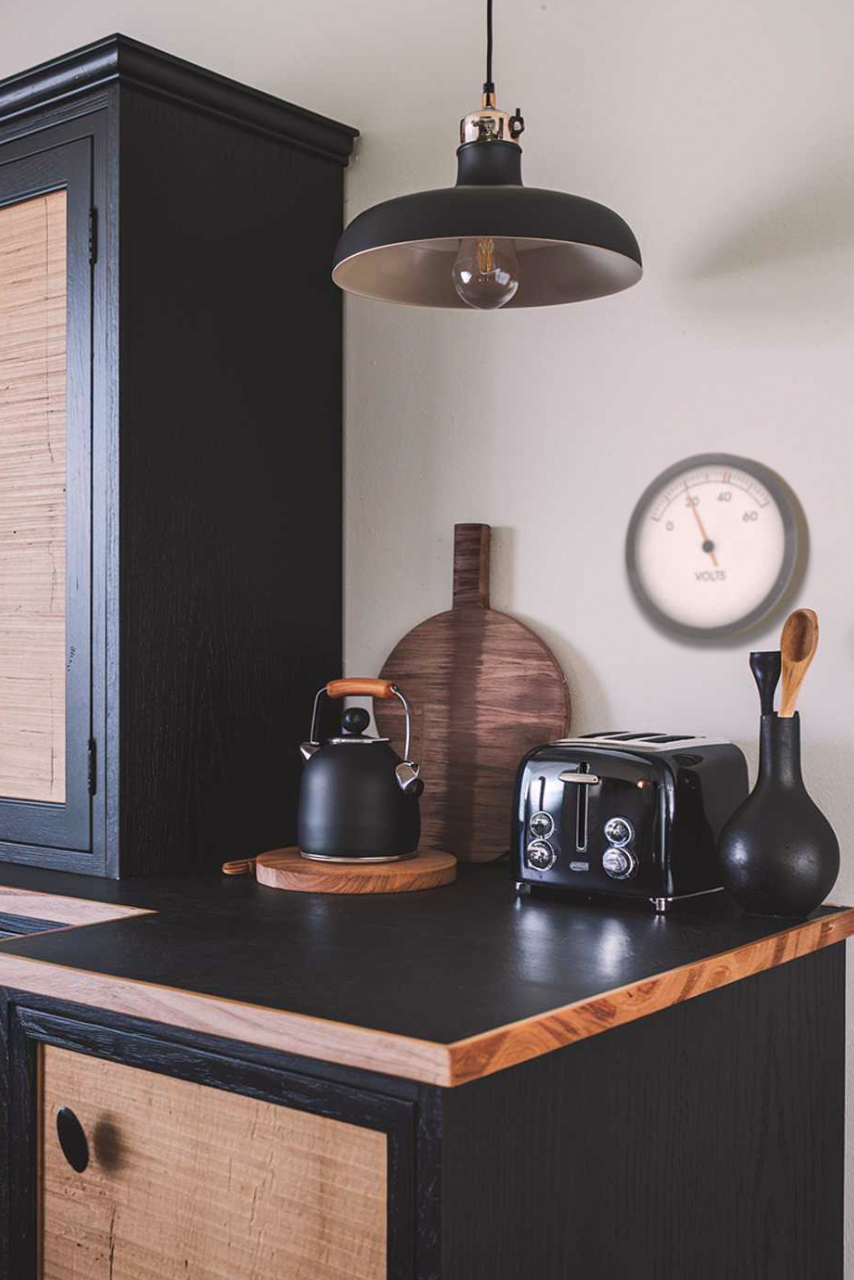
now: 20
